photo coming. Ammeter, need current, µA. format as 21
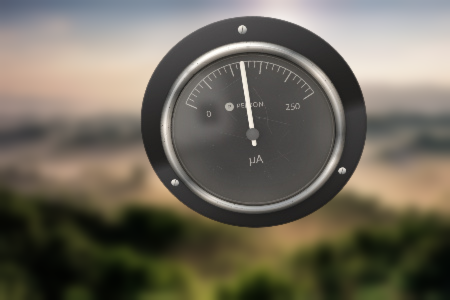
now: 120
